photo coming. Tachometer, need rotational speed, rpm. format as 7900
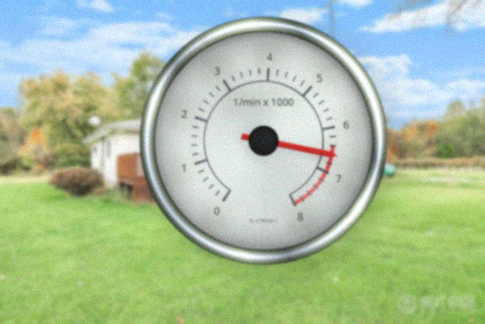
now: 6600
